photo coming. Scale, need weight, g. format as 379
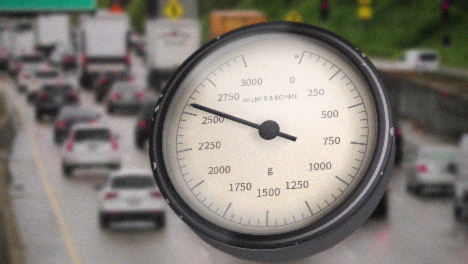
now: 2550
